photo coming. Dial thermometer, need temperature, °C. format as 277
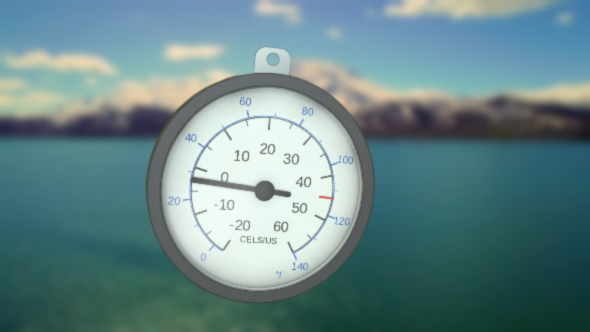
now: -2.5
